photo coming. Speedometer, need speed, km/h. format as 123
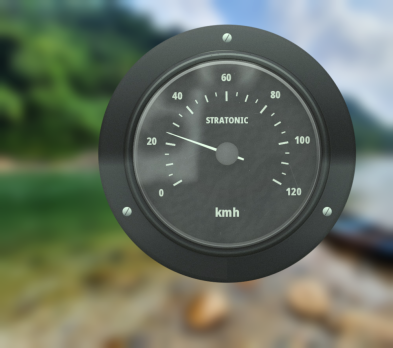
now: 25
